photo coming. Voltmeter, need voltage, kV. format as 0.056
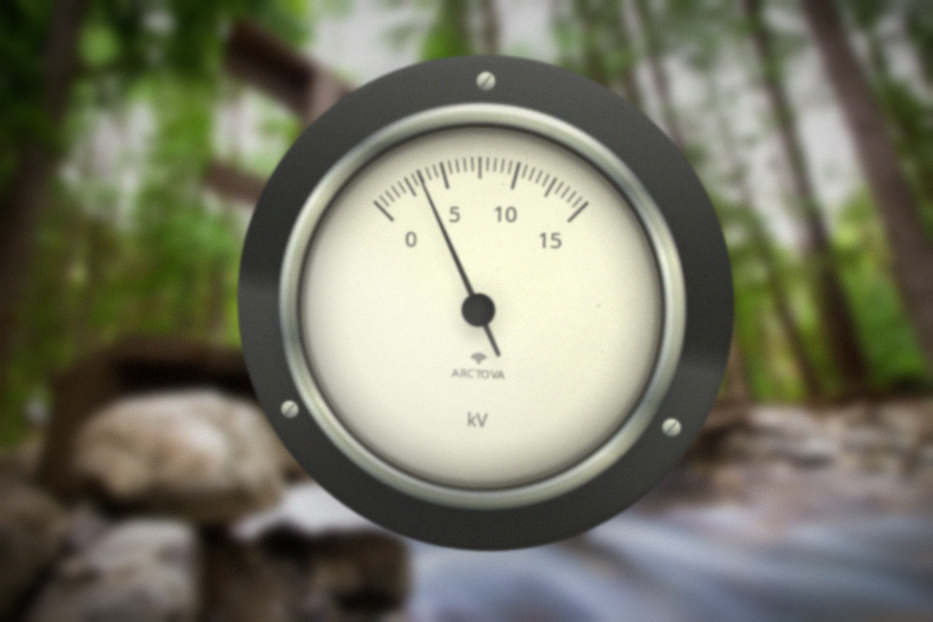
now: 3.5
